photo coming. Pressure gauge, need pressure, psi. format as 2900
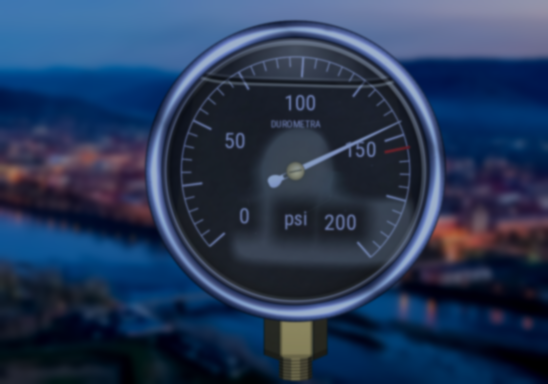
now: 145
